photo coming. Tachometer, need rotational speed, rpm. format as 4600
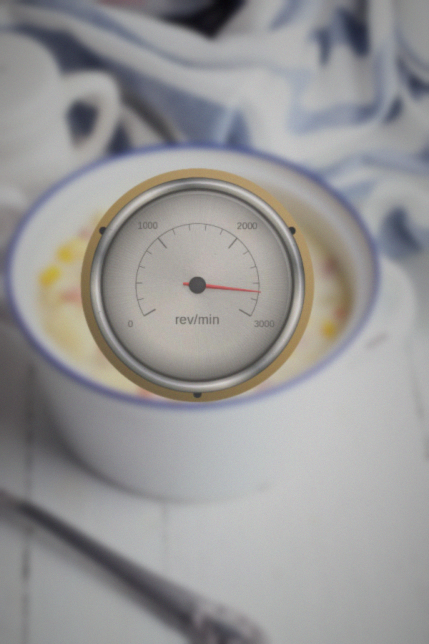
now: 2700
